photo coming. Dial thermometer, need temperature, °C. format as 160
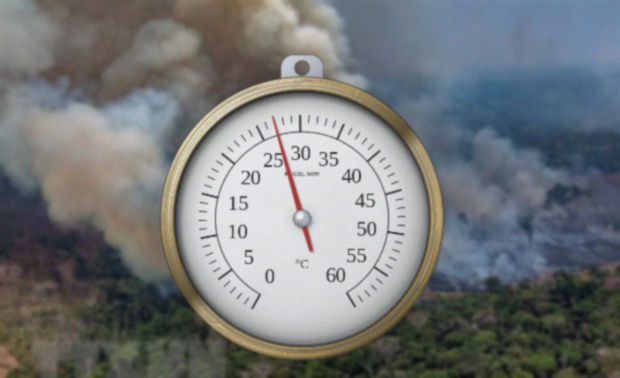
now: 27
